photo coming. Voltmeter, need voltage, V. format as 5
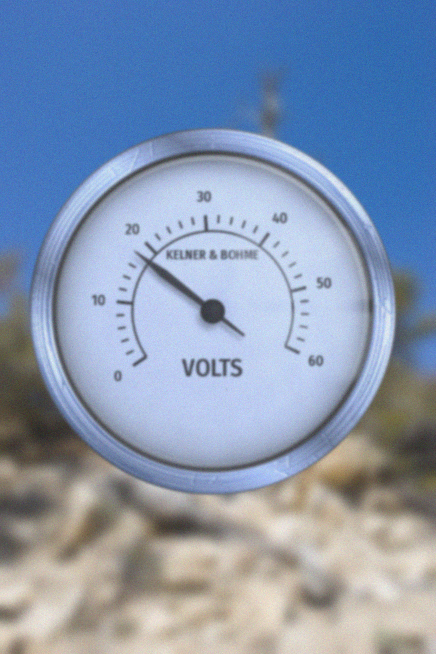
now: 18
